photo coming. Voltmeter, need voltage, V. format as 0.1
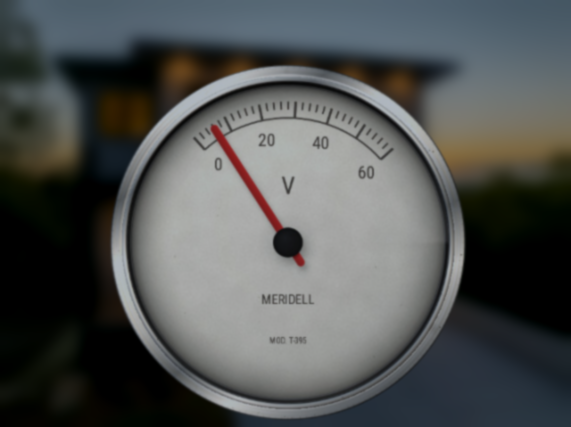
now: 6
